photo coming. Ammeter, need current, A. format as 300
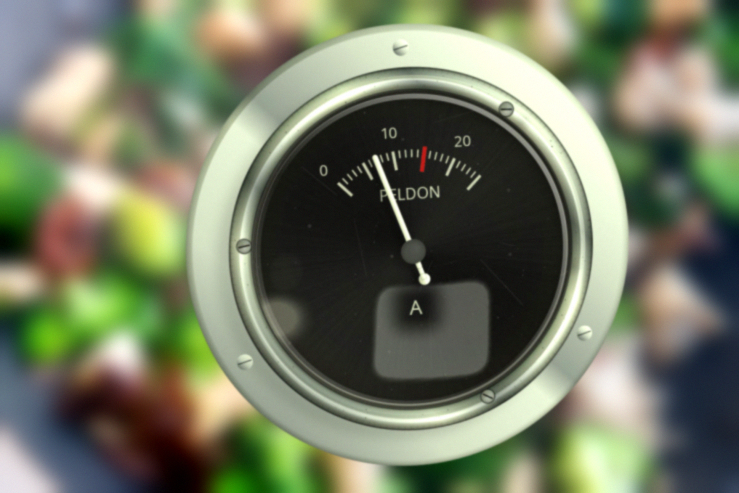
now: 7
